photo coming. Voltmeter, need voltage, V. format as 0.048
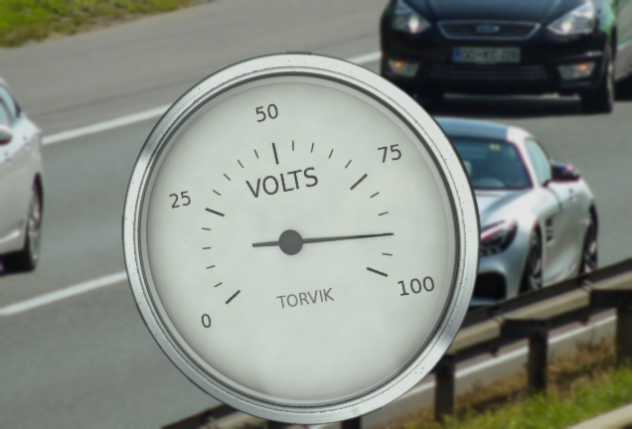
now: 90
